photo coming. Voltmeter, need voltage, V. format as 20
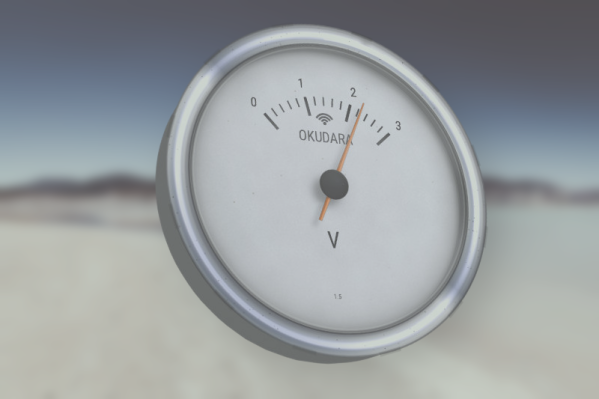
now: 2.2
